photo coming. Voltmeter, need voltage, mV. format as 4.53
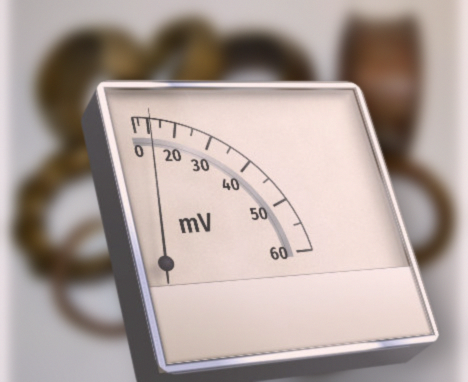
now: 10
